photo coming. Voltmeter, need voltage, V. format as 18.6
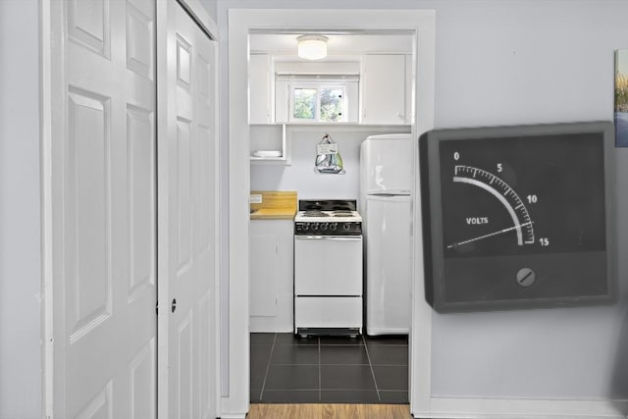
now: 12.5
